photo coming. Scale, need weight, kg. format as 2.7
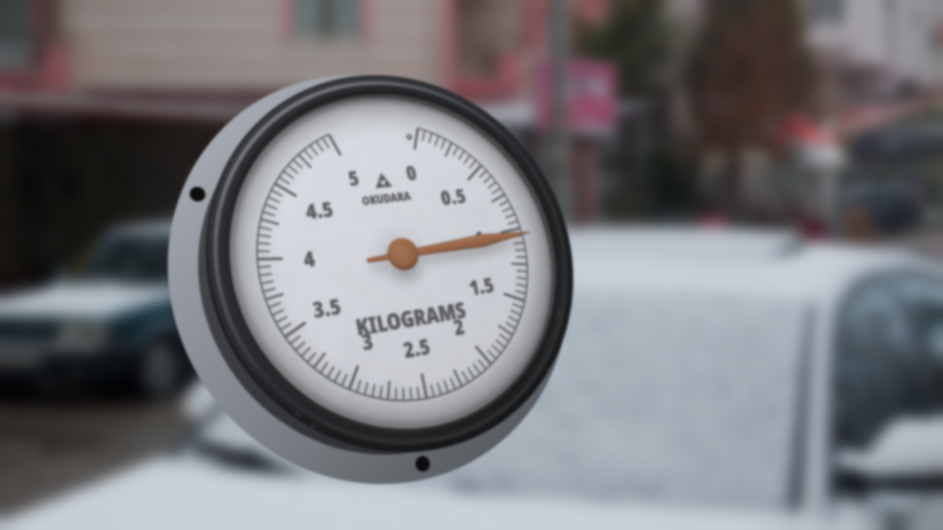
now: 1.05
